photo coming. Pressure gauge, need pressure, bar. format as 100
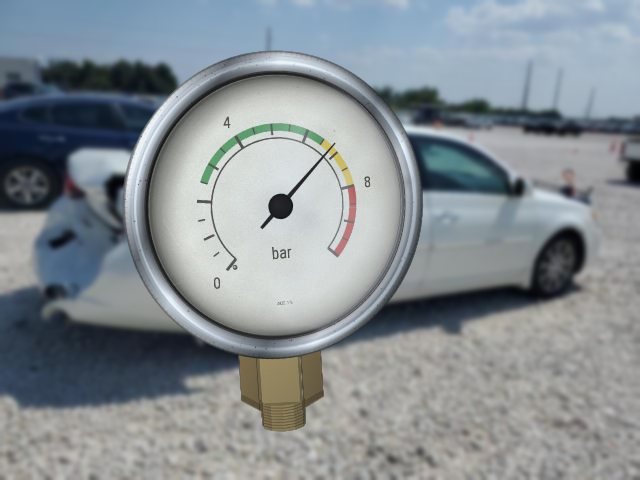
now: 6.75
